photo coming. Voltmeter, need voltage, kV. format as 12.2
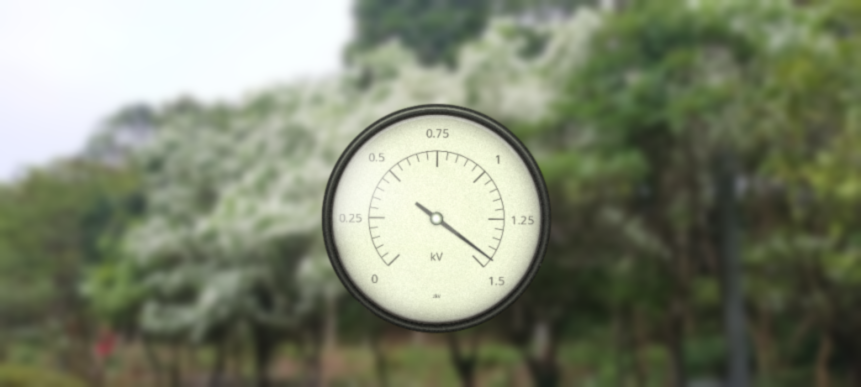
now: 1.45
